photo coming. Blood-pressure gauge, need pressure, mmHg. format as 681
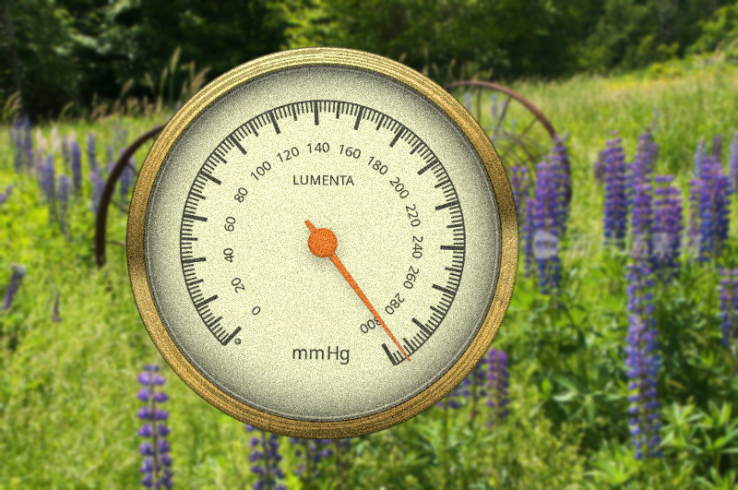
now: 294
